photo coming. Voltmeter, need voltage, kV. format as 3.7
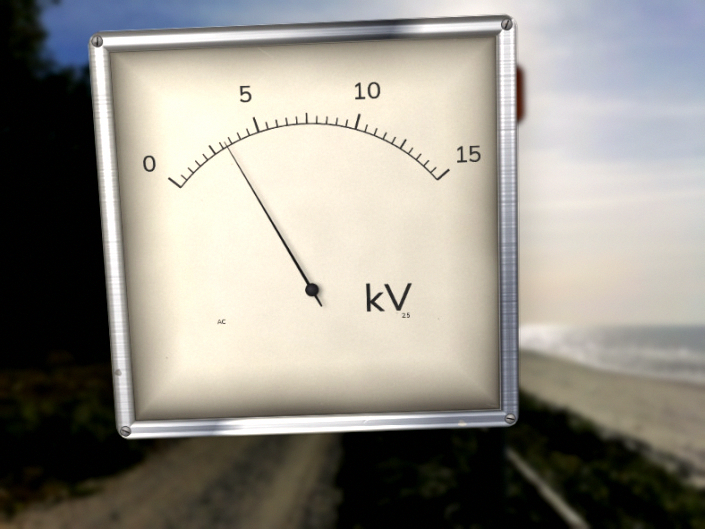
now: 3.25
